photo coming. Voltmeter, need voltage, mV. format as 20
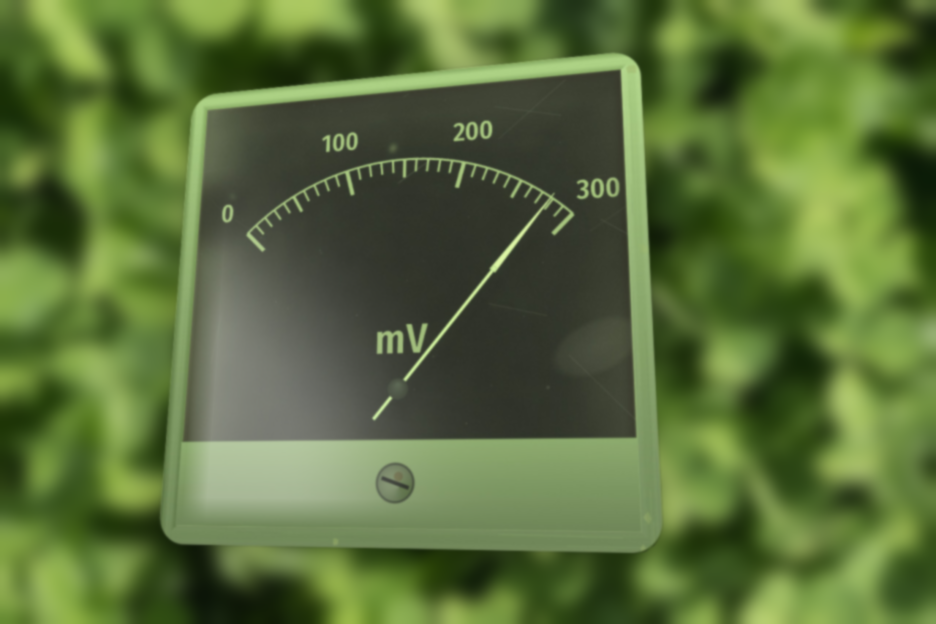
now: 280
